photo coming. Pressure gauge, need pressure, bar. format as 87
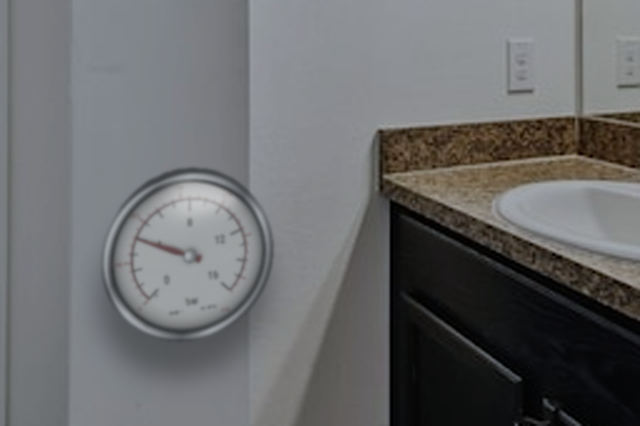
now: 4
